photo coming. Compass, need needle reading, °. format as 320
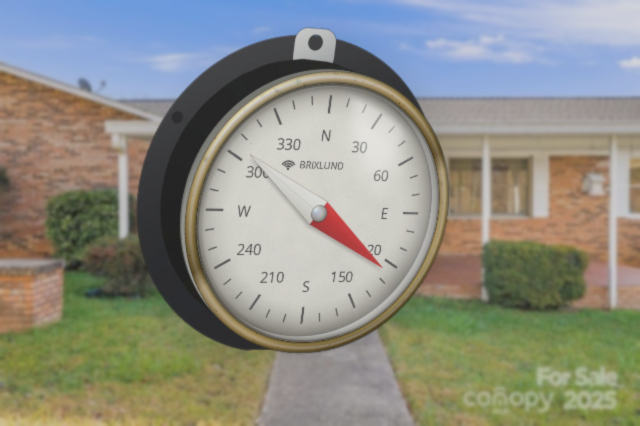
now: 125
